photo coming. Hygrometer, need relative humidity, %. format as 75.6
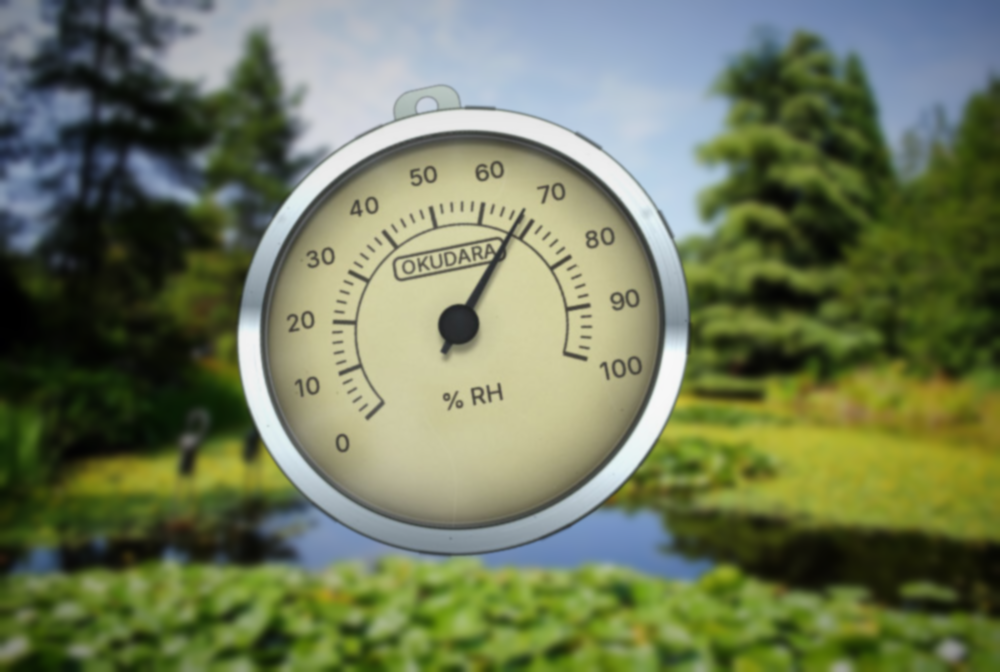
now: 68
